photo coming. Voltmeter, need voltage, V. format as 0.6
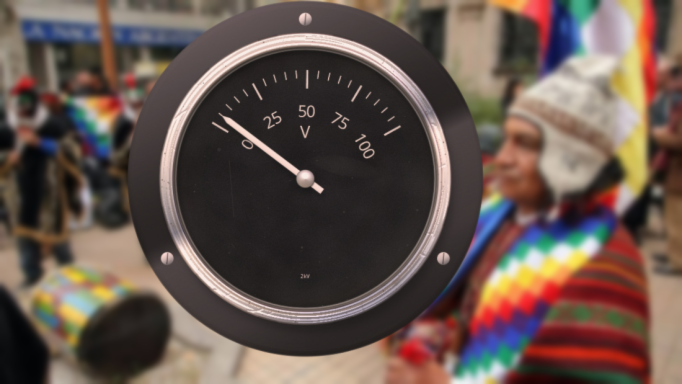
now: 5
